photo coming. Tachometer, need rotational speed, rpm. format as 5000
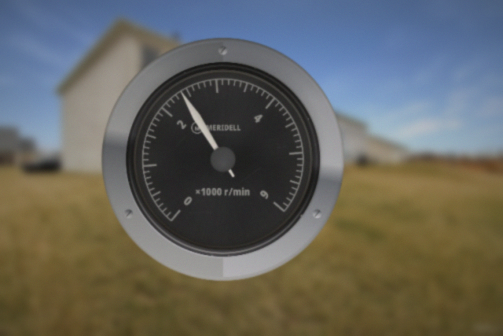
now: 2400
